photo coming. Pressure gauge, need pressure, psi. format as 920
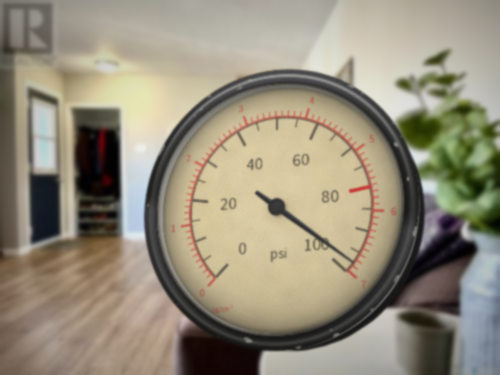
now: 97.5
